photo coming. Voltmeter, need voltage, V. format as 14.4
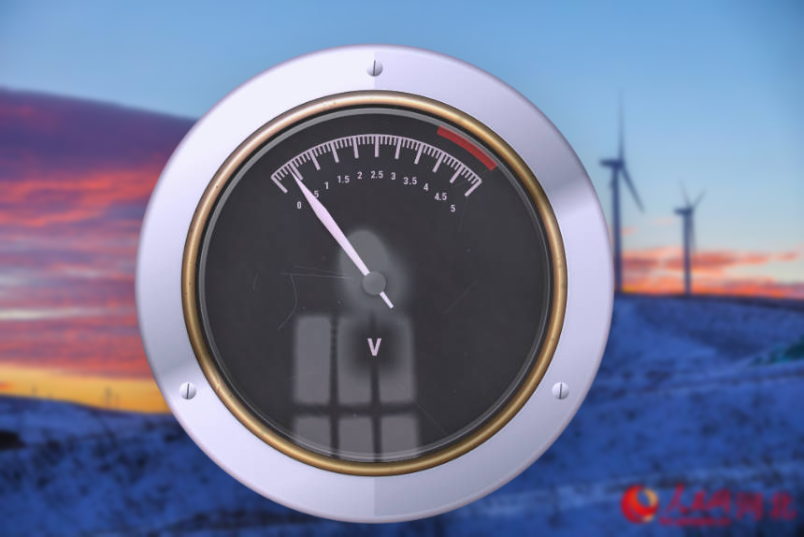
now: 0.4
